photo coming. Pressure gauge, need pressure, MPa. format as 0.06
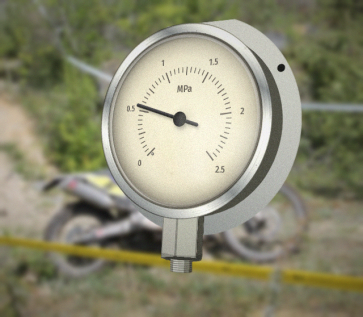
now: 0.55
